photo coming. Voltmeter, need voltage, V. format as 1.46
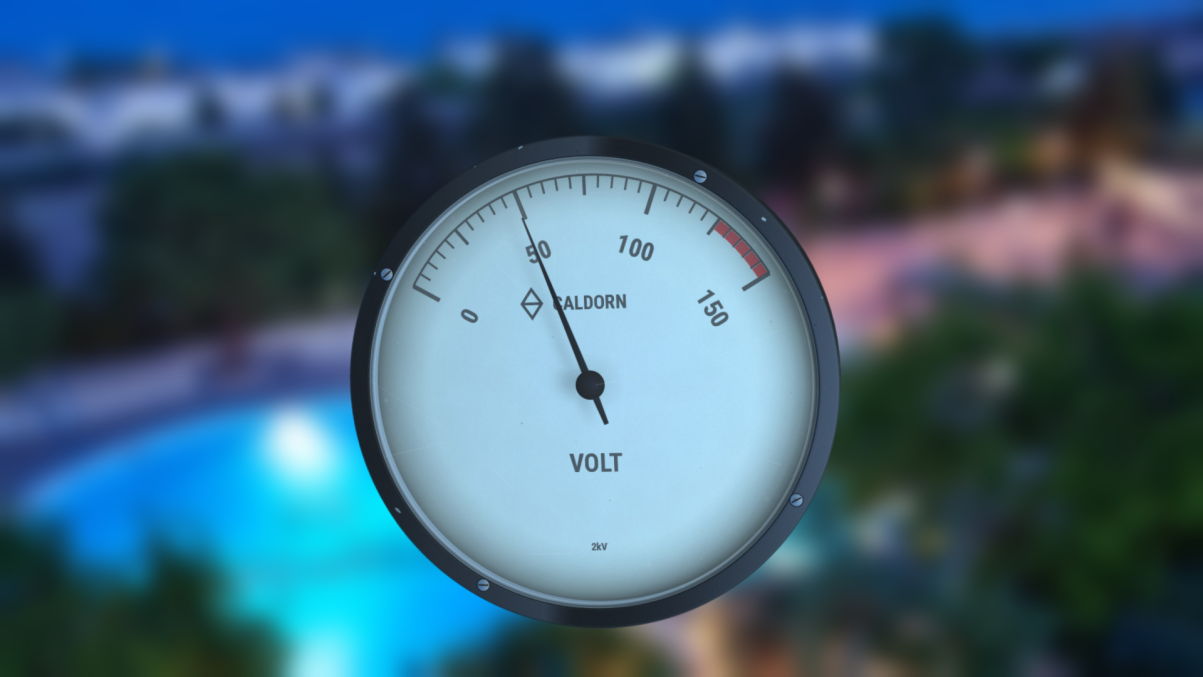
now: 50
